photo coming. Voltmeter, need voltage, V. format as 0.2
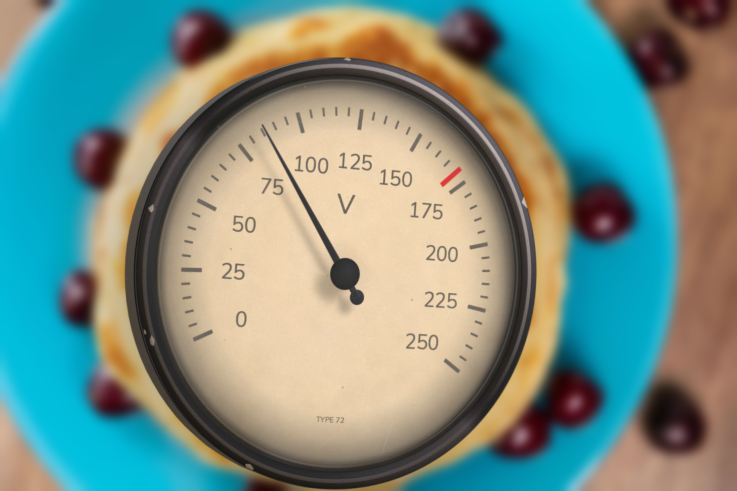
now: 85
